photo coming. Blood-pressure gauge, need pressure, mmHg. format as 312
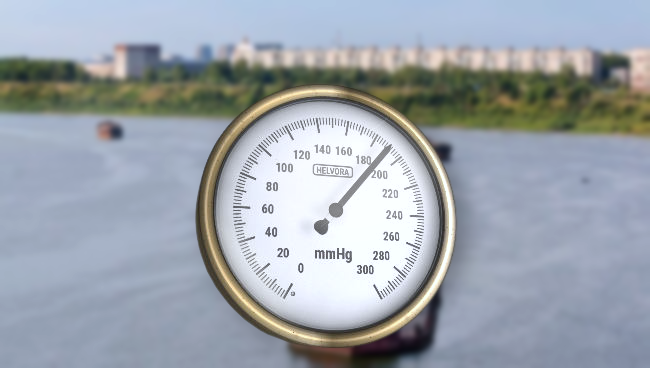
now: 190
